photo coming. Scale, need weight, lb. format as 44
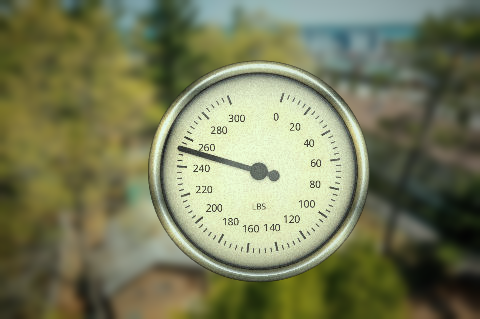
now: 252
